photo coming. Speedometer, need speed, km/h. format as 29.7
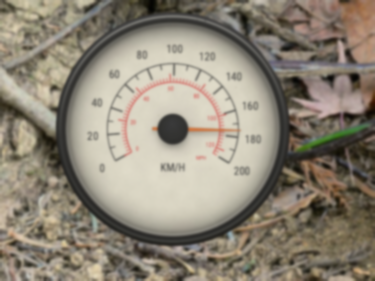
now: 175
